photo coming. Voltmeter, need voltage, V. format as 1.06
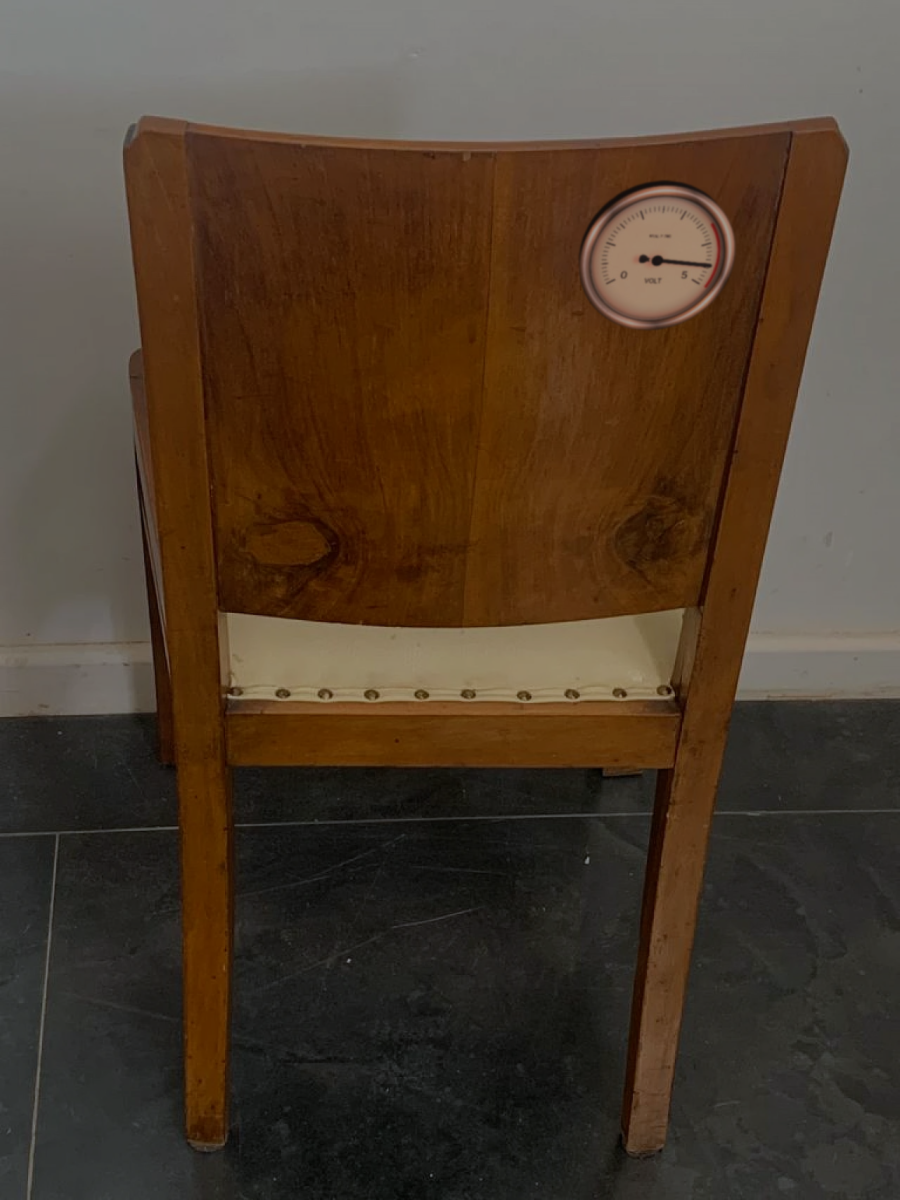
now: 4.5
